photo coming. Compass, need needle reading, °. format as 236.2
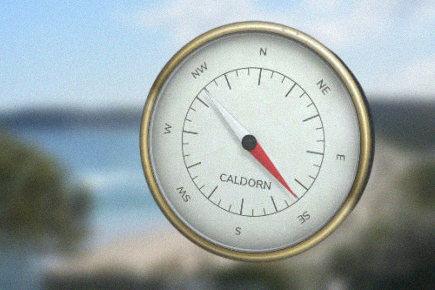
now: 130
